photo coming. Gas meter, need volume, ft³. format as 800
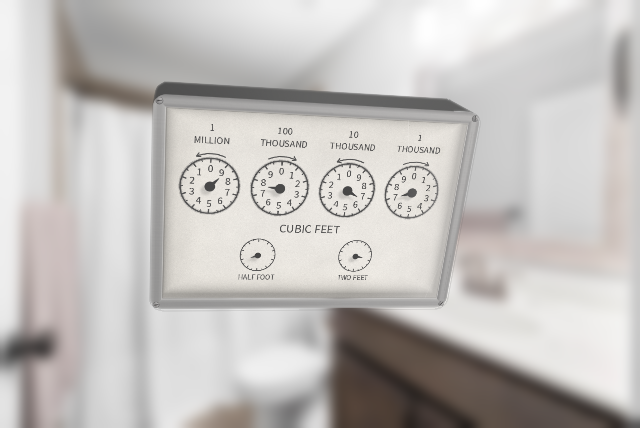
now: 876700
